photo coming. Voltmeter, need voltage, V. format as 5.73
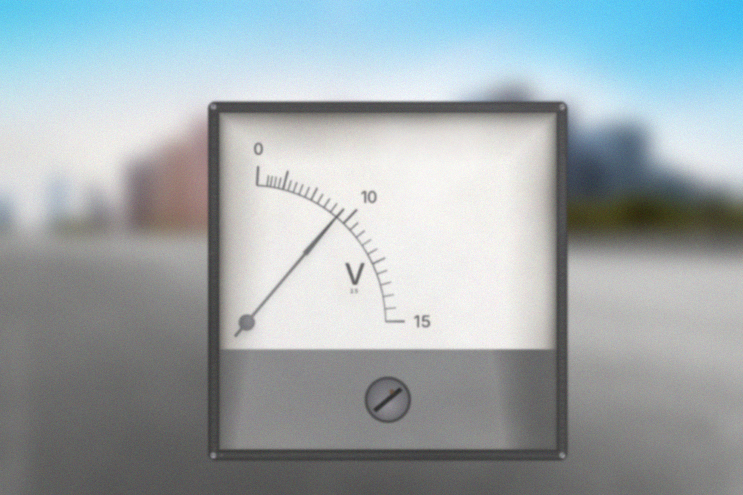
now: 9.5
